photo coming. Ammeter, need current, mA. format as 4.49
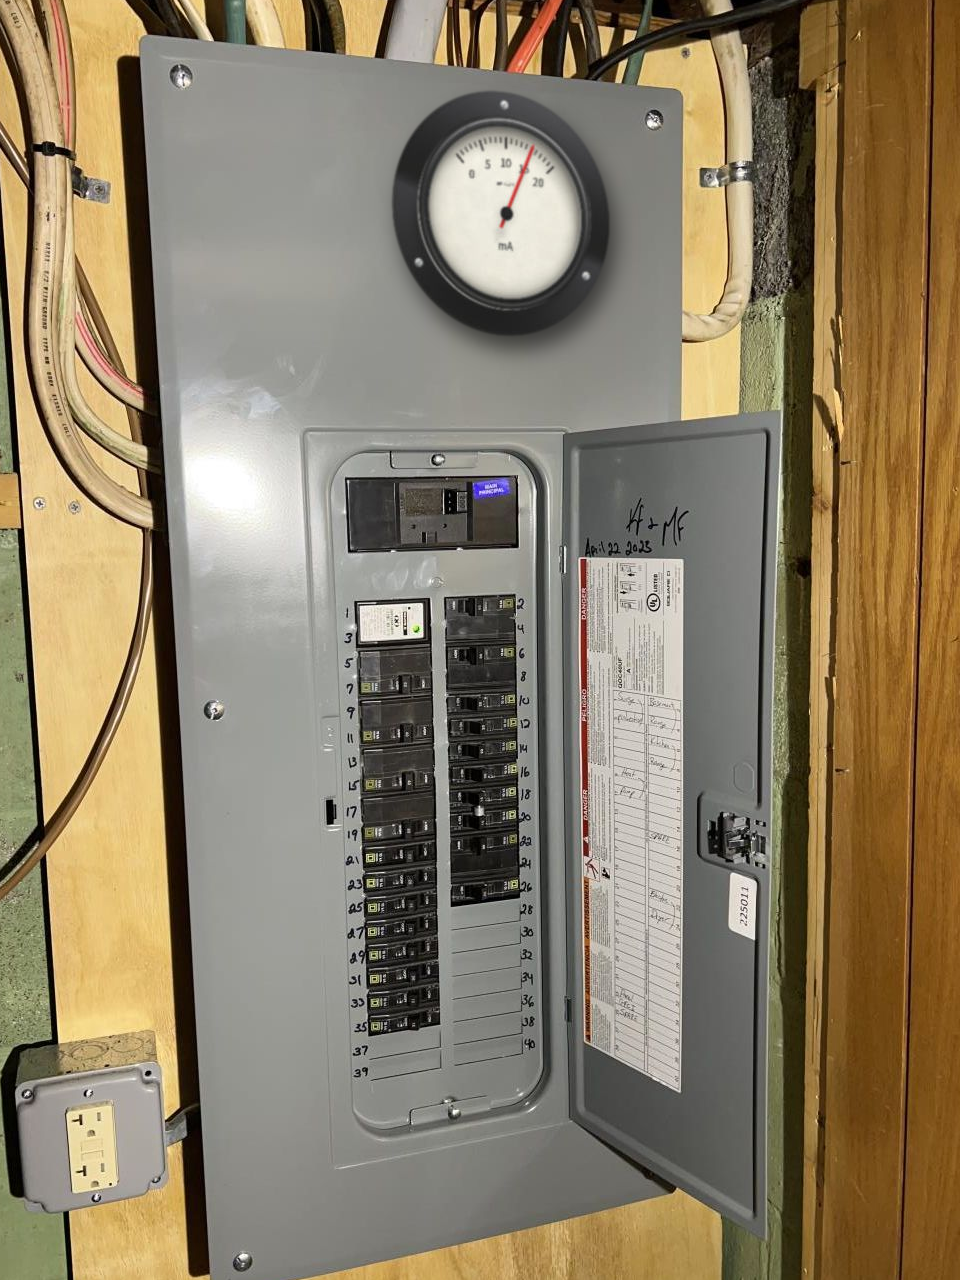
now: 15
